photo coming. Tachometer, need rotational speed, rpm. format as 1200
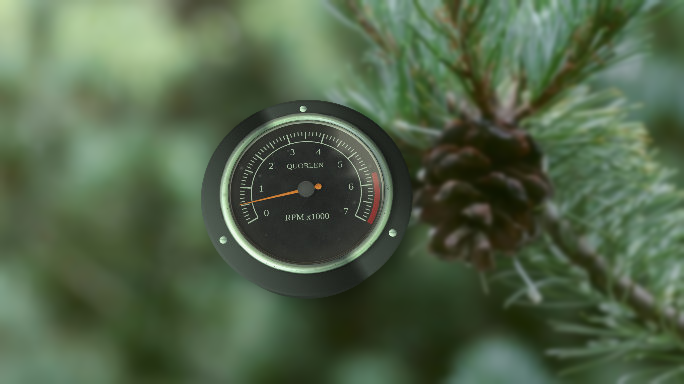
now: 500
